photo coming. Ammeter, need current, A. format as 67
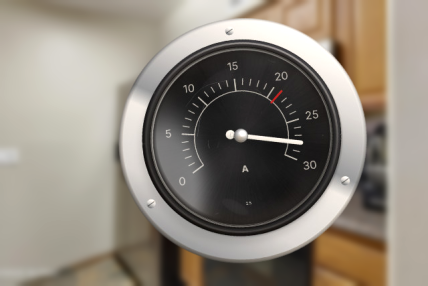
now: 28
